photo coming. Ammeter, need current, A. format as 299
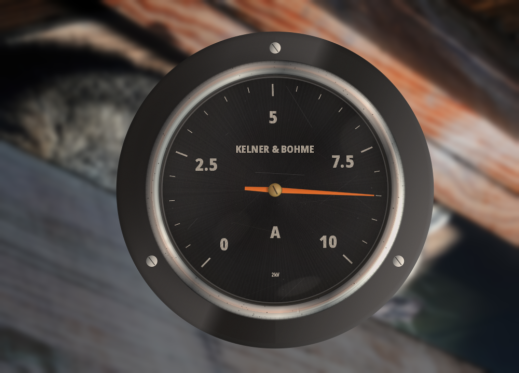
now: 8.5
